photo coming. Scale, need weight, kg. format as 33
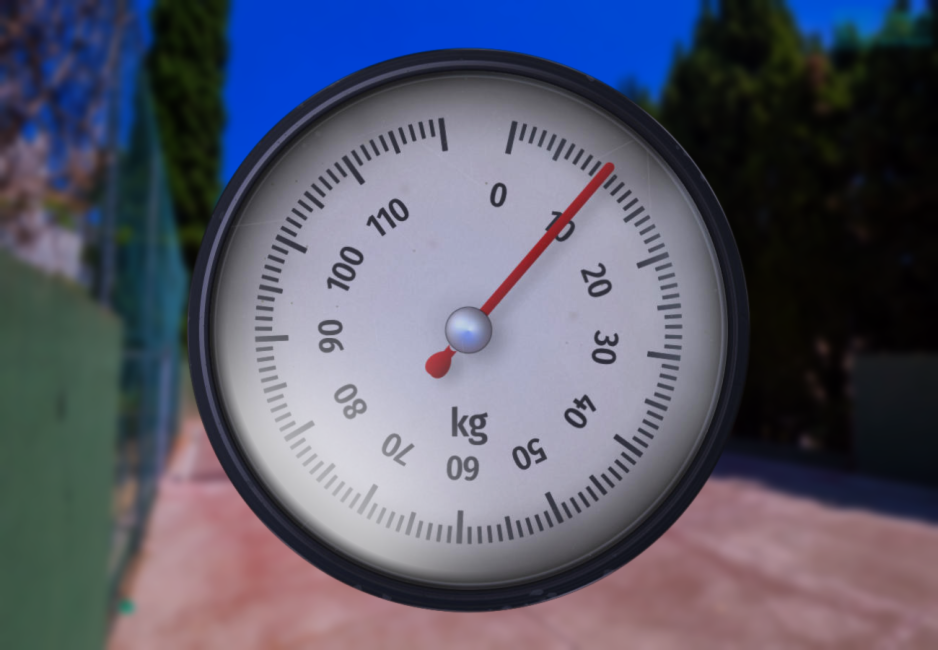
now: 10
